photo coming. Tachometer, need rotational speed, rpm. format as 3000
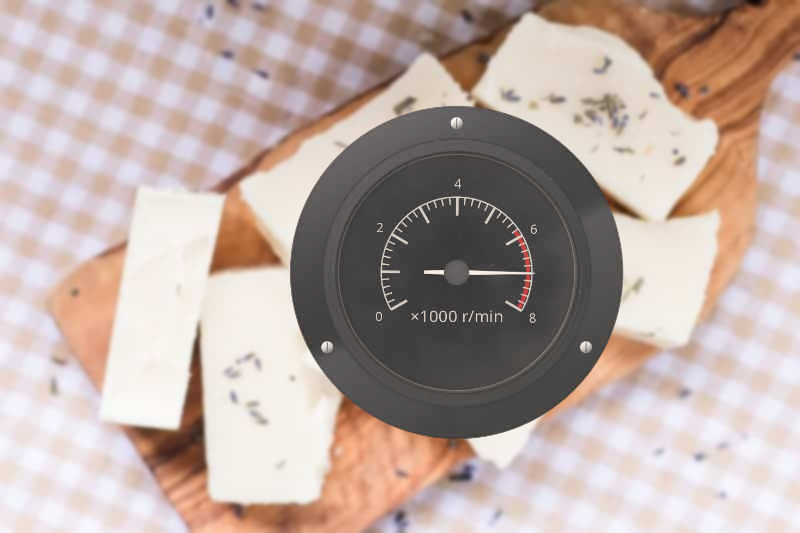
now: 7000
